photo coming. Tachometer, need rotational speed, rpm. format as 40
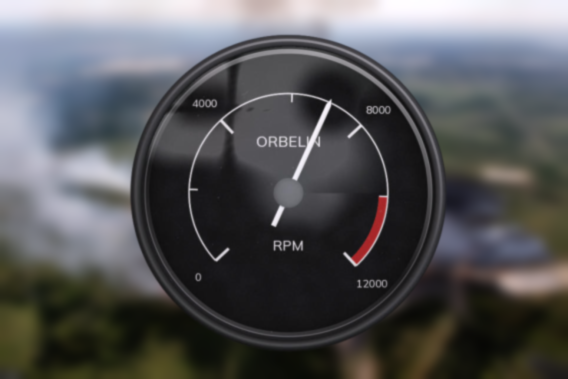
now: 7000
